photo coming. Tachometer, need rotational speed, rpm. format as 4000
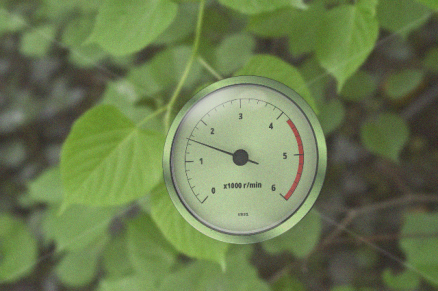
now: 1500
